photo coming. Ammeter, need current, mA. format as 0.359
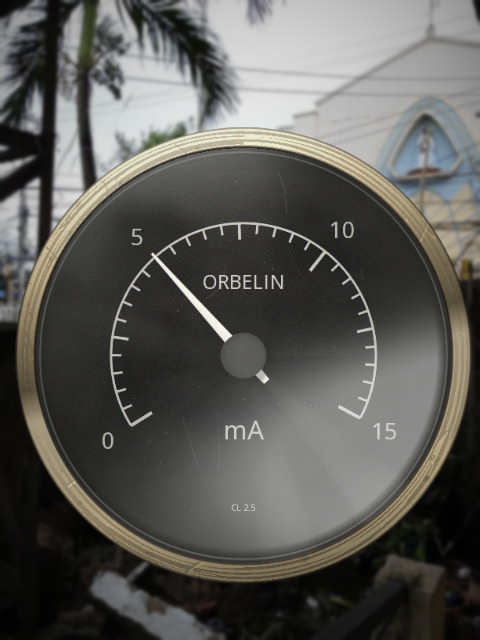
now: 5
